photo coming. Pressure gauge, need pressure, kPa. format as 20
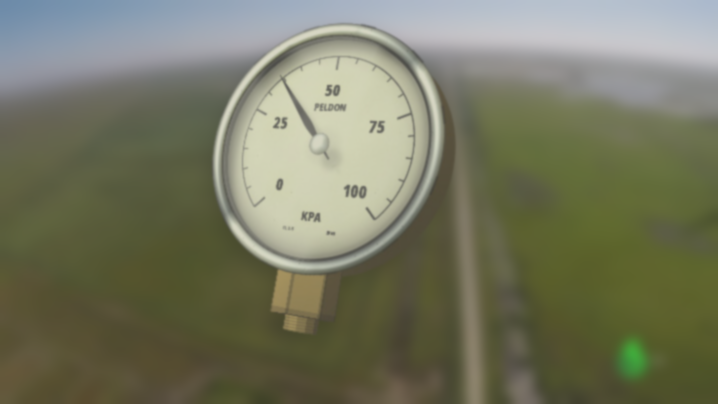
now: 35
